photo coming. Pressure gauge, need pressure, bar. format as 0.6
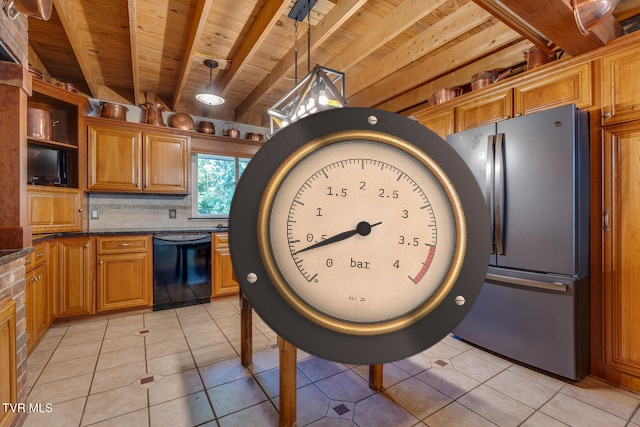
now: 0.35
